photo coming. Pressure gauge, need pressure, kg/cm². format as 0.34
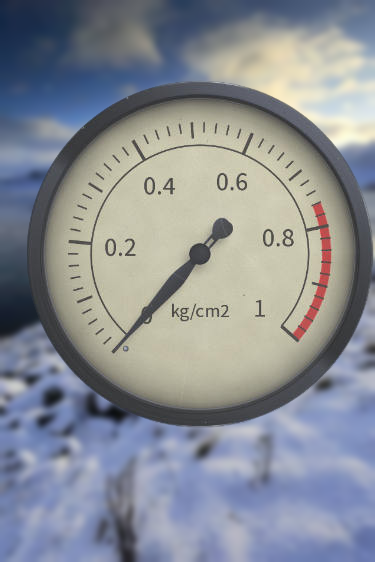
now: 0
